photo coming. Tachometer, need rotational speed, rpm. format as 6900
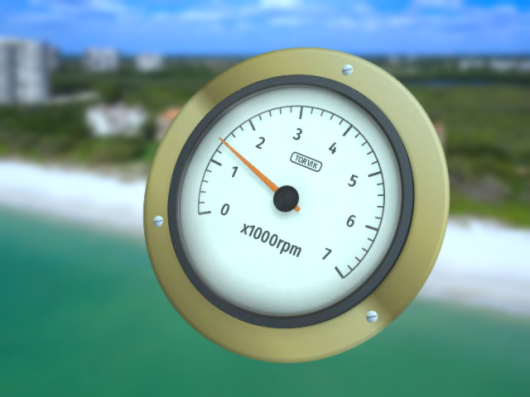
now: 1400
